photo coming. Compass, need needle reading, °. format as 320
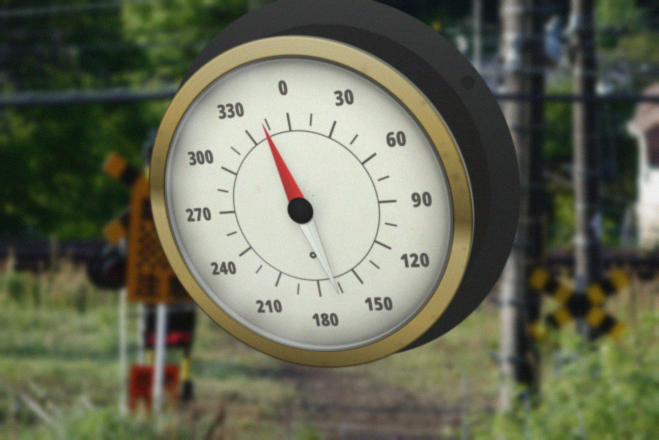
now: 345
